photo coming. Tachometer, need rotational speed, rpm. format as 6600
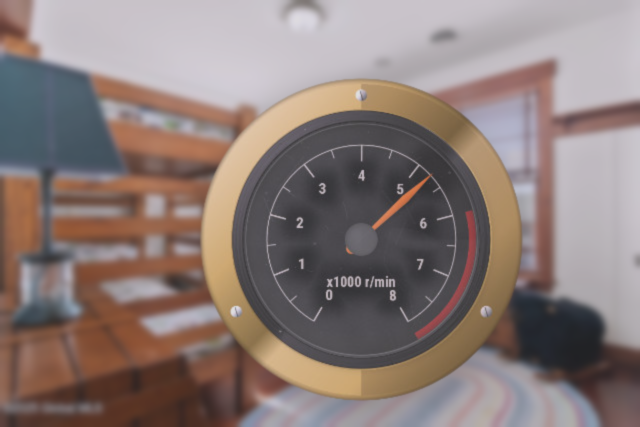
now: 5250
